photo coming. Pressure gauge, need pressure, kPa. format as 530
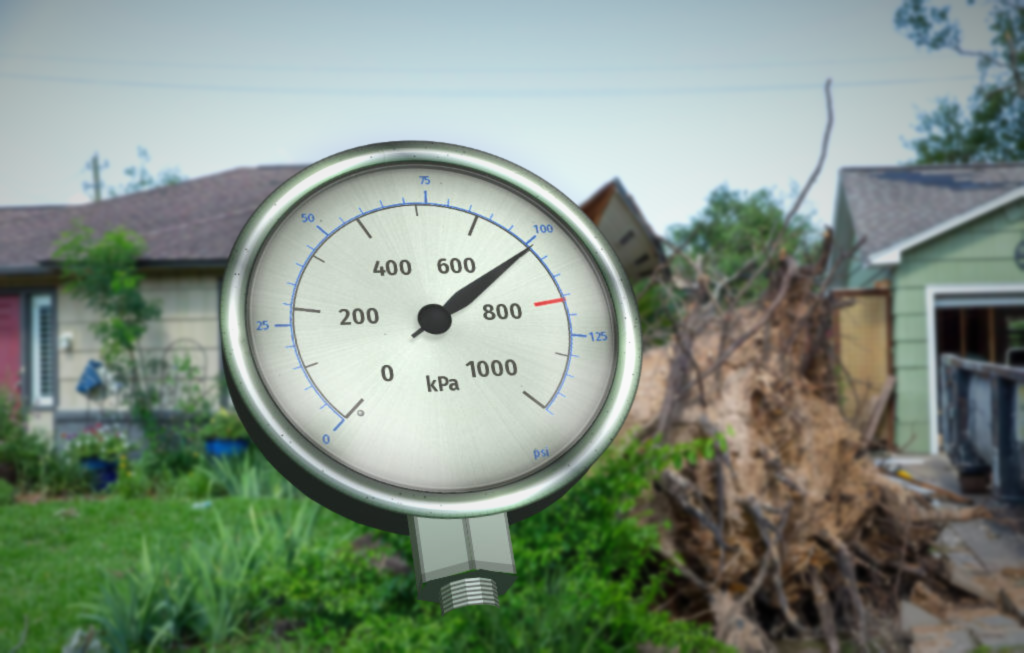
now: 700
